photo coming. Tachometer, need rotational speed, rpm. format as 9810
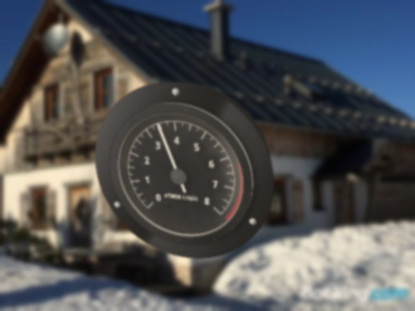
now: 3500
